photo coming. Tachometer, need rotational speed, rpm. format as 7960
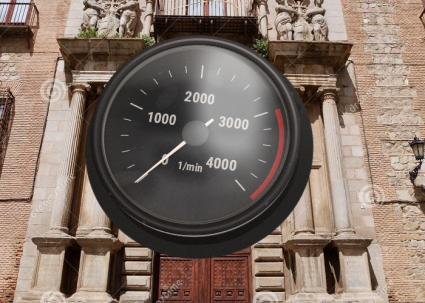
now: 0
